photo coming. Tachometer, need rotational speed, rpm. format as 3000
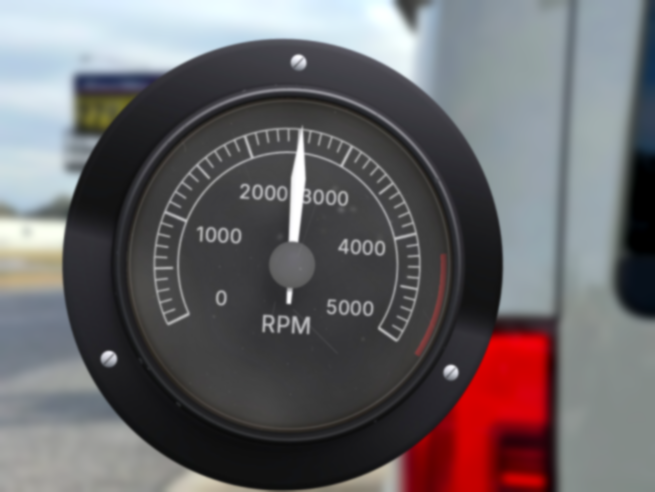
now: 2500
